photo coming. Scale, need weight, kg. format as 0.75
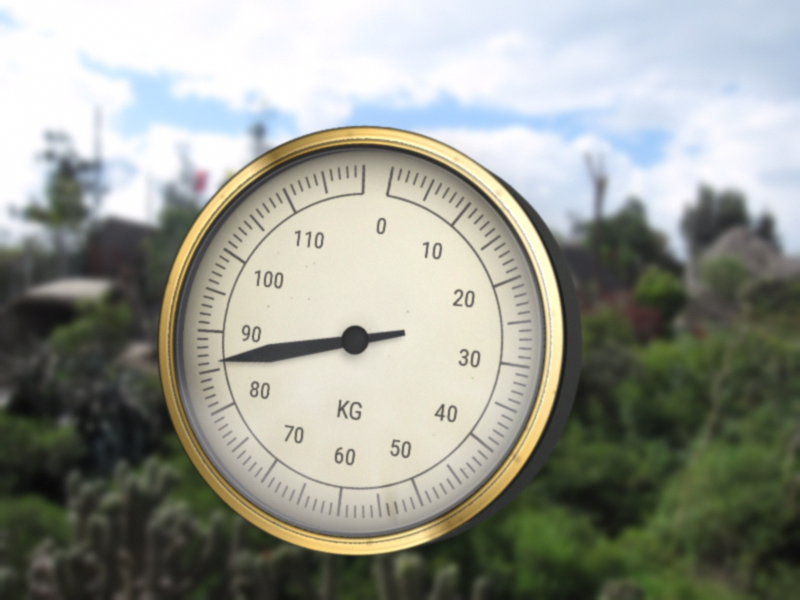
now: 86
